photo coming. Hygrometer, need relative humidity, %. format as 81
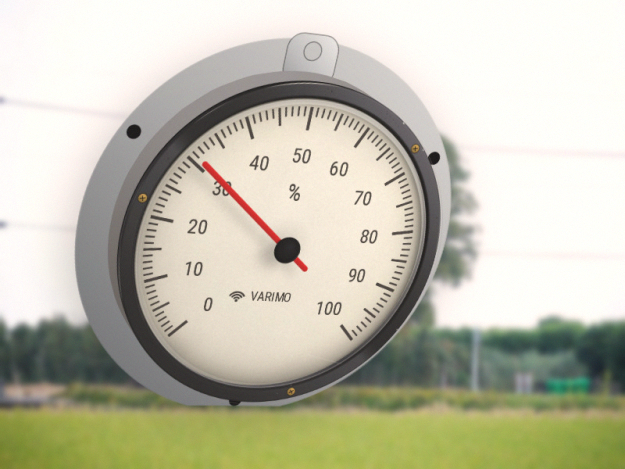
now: 31
